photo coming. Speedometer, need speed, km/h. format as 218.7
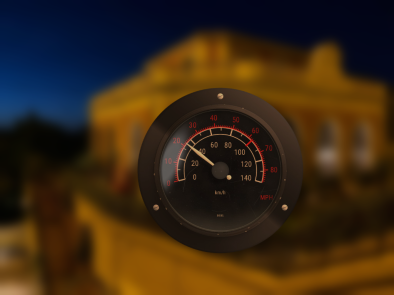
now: 35
